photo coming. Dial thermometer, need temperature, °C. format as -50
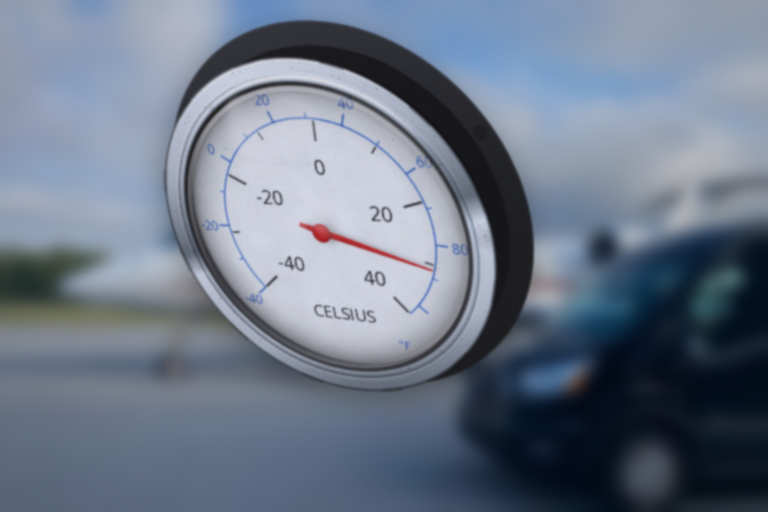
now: 30
